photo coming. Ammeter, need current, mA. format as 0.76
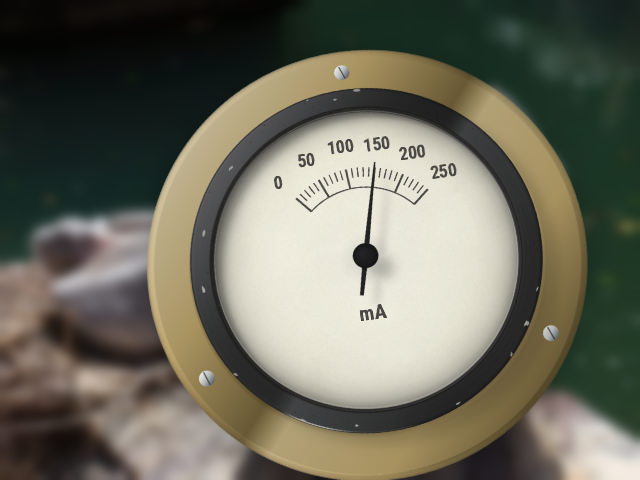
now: 150
